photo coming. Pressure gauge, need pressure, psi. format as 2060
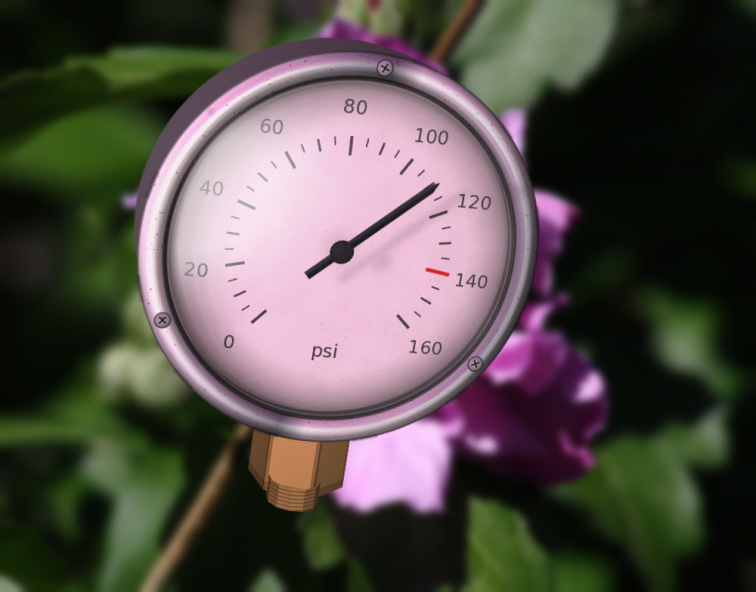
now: 110
